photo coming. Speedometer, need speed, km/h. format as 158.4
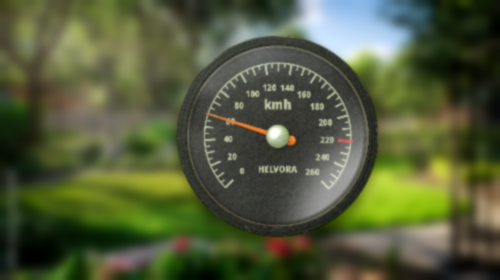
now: 60
